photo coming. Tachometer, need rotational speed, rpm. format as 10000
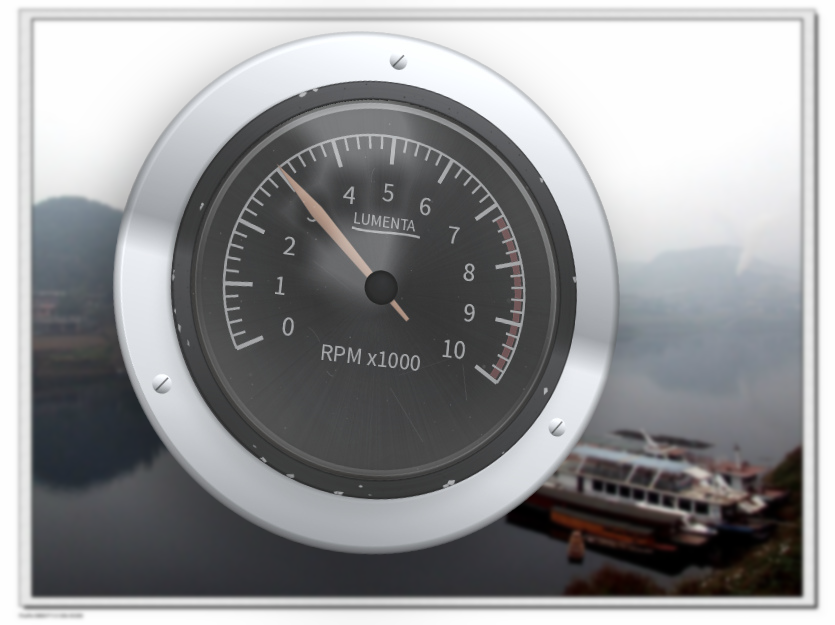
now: 3000
